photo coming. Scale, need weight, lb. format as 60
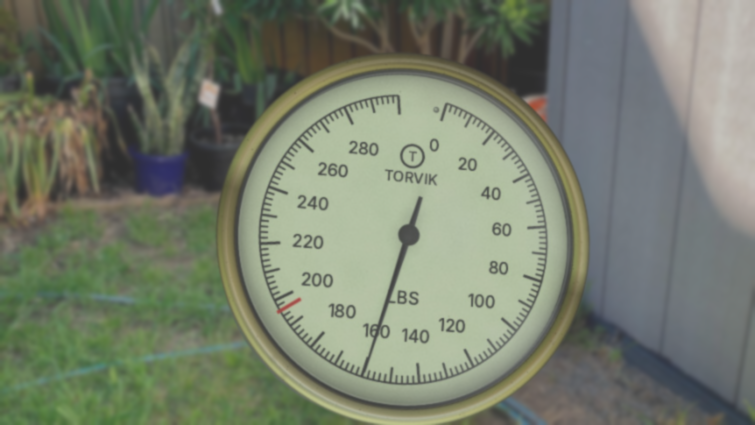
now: 160
